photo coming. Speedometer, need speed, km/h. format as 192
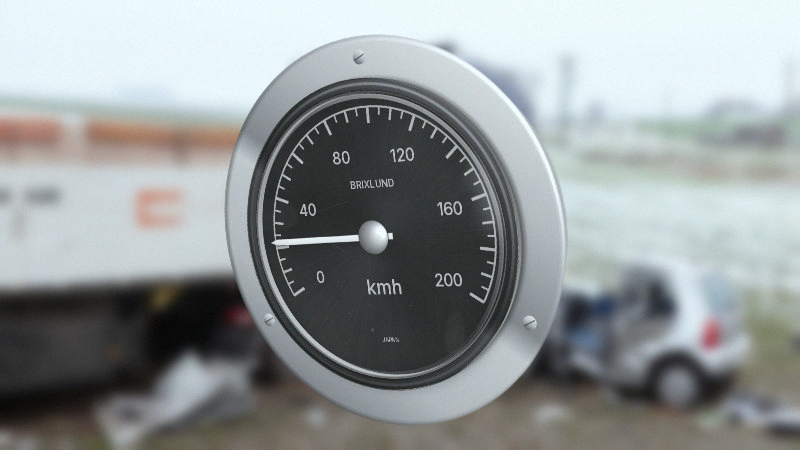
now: 22.5
